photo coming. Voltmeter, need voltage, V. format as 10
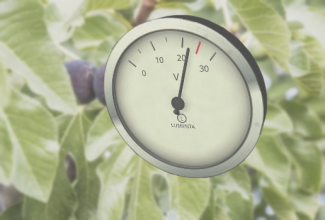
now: 22.5
